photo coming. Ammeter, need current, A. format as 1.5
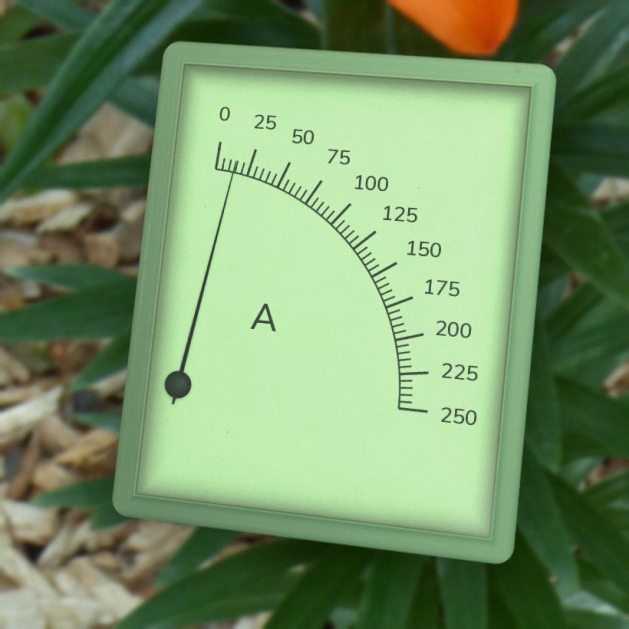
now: 15
